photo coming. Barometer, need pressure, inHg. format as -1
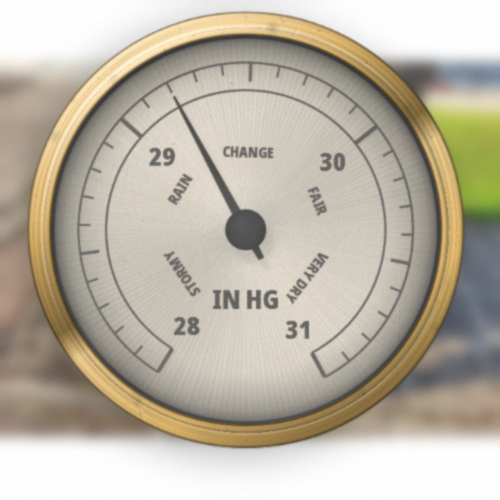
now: 29.2
